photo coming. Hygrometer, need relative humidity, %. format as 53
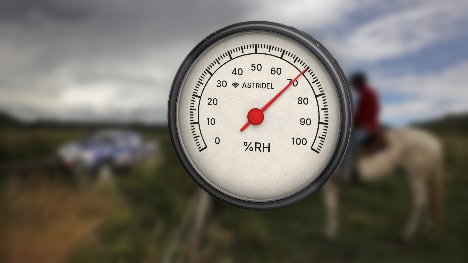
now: 70
